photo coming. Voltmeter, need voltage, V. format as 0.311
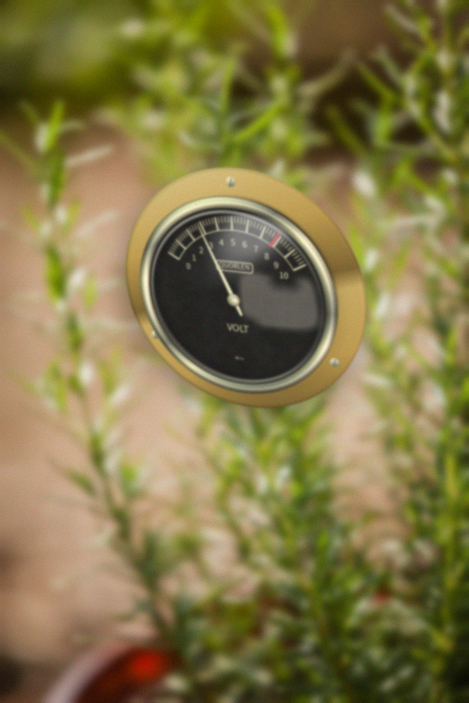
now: 3
